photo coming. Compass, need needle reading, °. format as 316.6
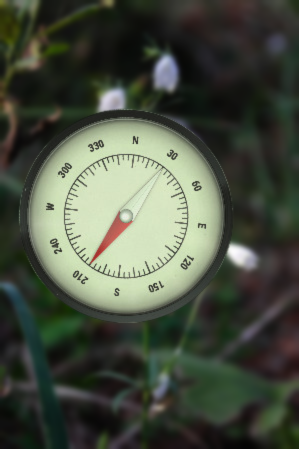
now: 210
